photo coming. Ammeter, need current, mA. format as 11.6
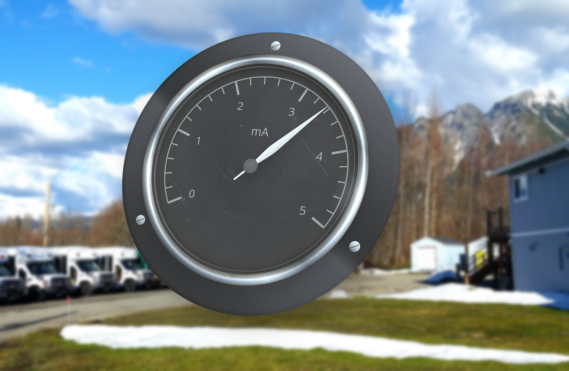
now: 3.4
